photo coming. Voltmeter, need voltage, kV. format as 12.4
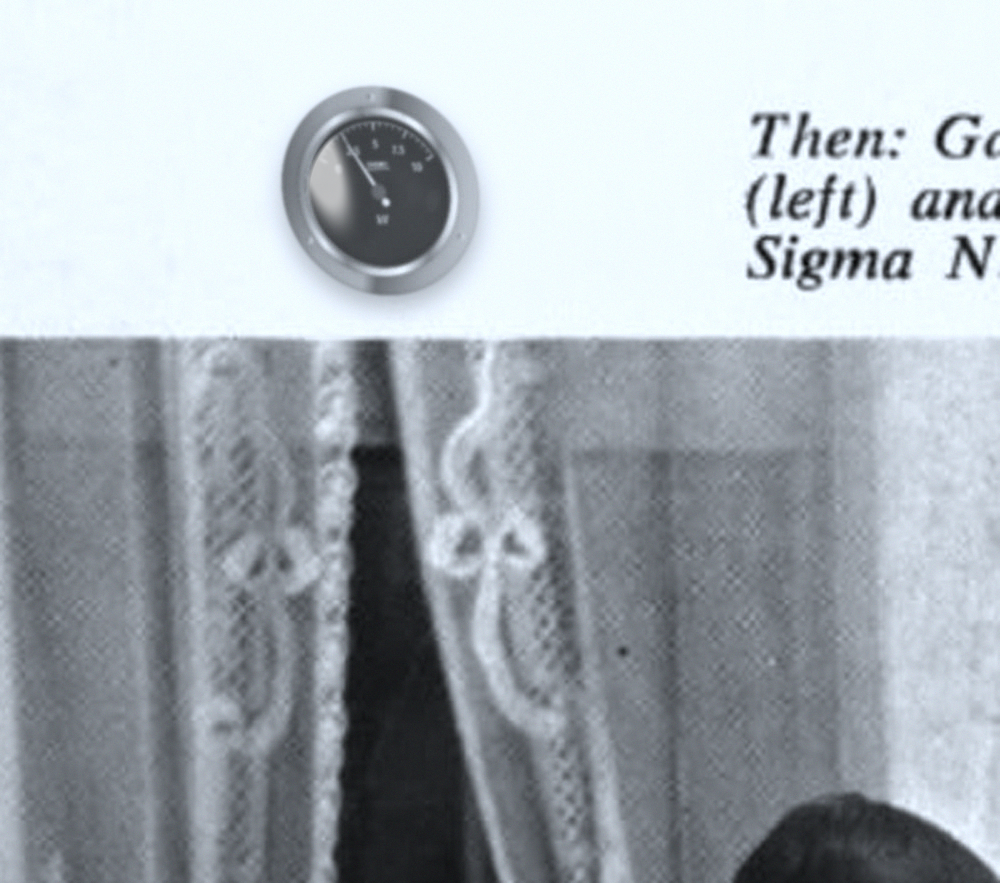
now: 2.5
